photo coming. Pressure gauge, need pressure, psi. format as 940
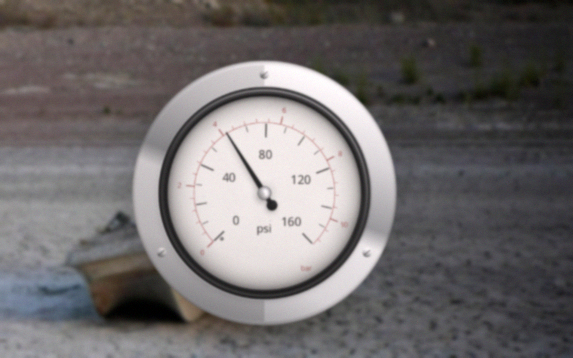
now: 60
